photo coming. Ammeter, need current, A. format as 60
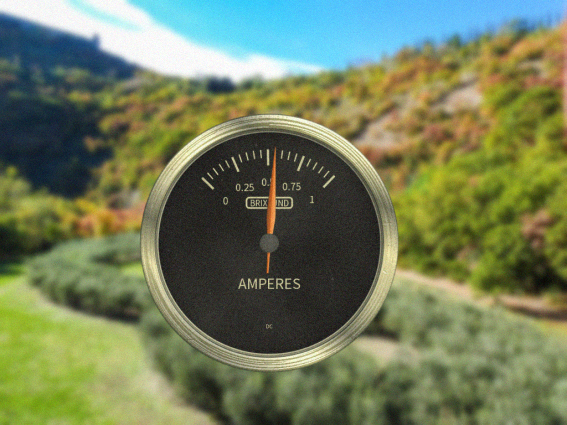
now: 0.55
